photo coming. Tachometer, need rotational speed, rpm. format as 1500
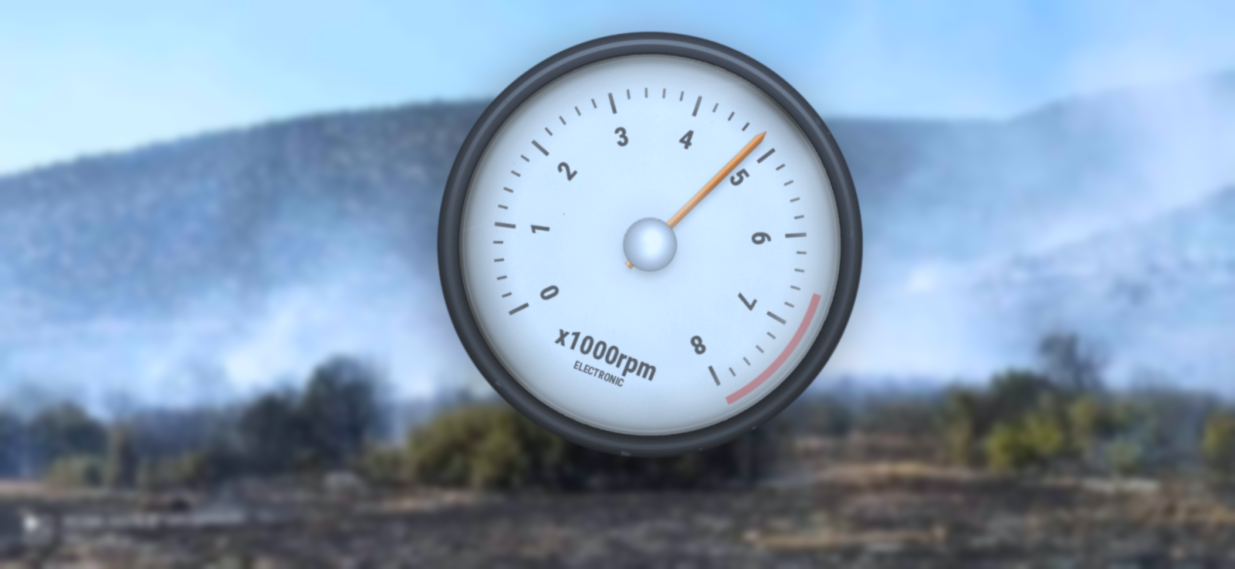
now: 4800
